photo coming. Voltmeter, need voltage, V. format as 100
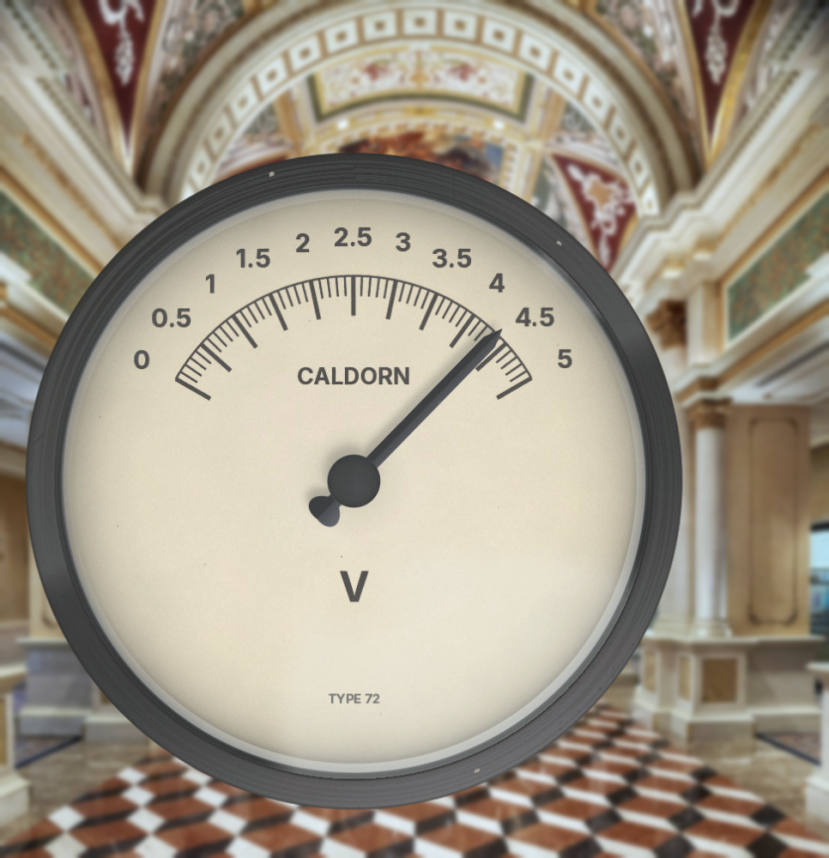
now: 4.35
